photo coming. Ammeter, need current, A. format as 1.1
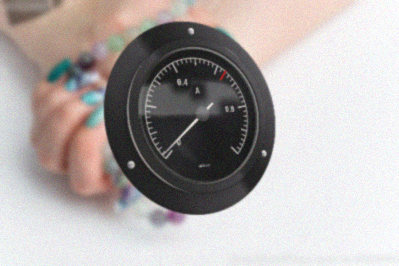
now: 0.02
